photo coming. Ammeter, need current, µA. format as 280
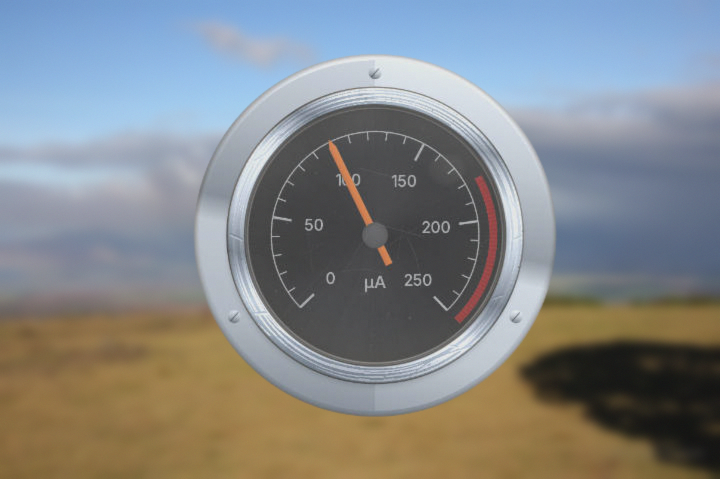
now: 100
